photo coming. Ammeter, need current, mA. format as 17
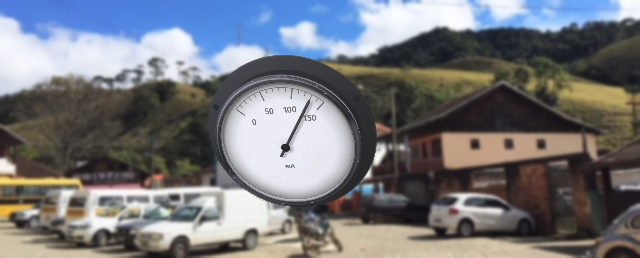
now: 130
